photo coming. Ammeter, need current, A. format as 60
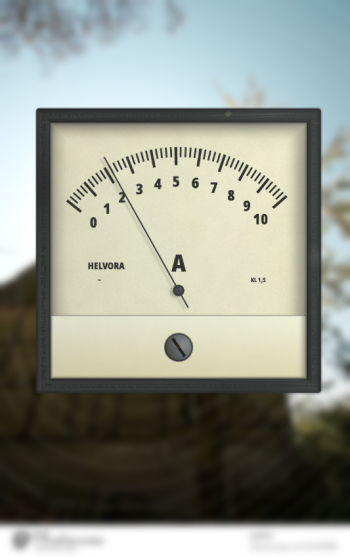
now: 2.2
